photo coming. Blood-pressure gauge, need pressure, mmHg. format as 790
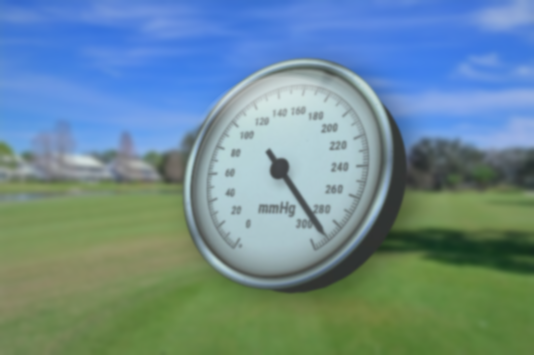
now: 290
